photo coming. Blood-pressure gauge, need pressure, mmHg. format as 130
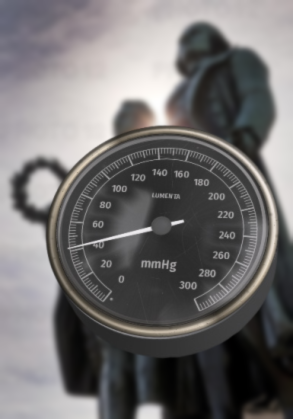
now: 40
